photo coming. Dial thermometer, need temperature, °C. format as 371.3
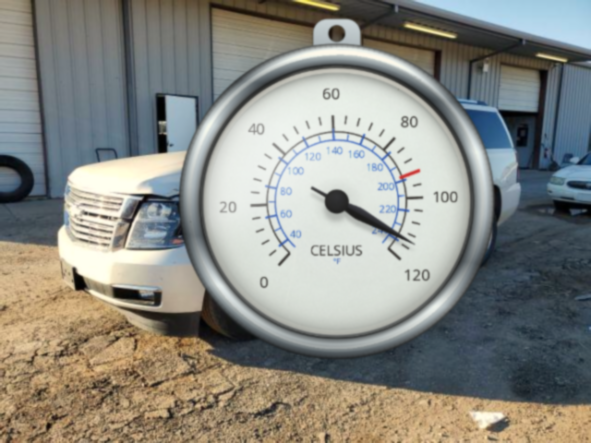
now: 114
